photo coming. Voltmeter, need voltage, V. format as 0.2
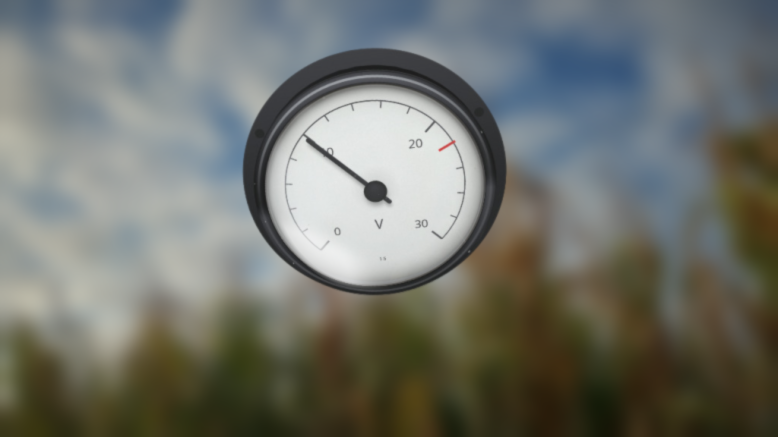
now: 10
